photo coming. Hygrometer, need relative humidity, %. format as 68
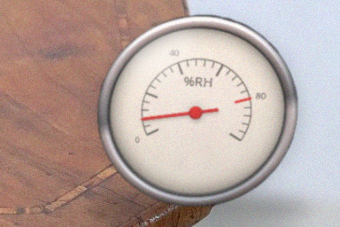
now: 8
